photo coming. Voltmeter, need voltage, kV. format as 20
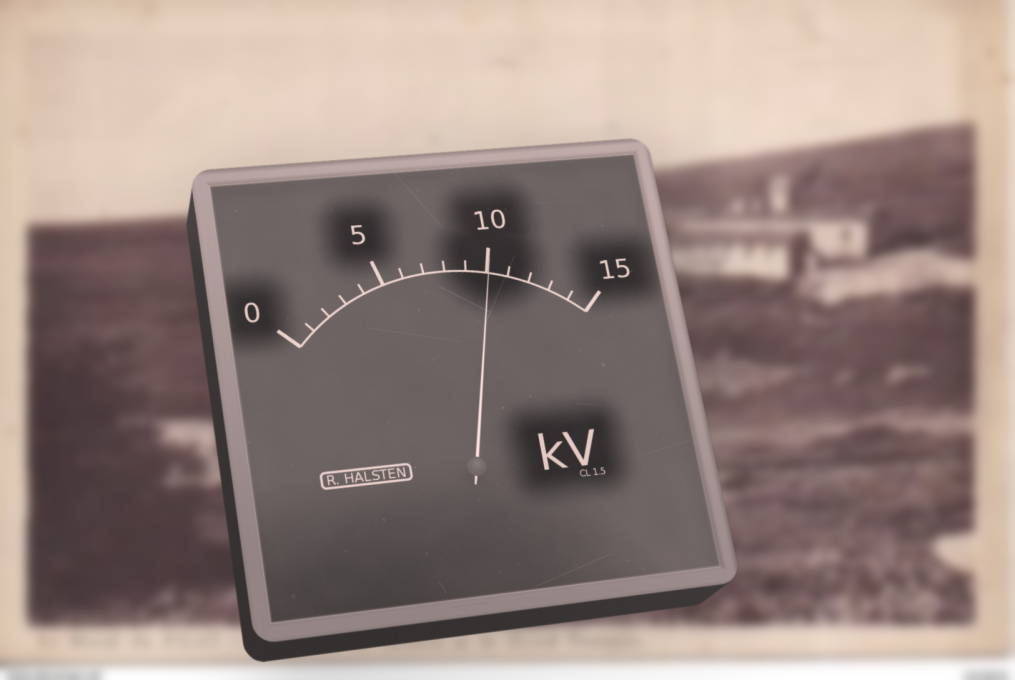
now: 10
